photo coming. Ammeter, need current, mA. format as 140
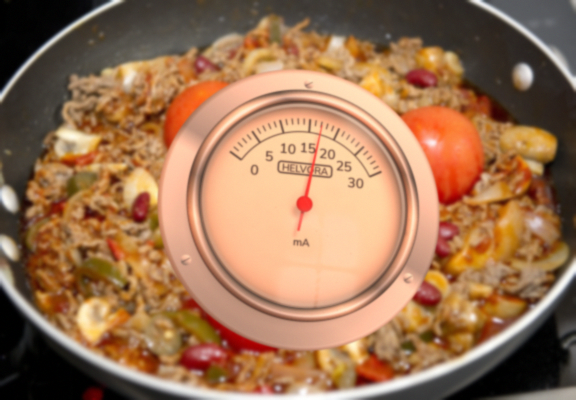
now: 17
